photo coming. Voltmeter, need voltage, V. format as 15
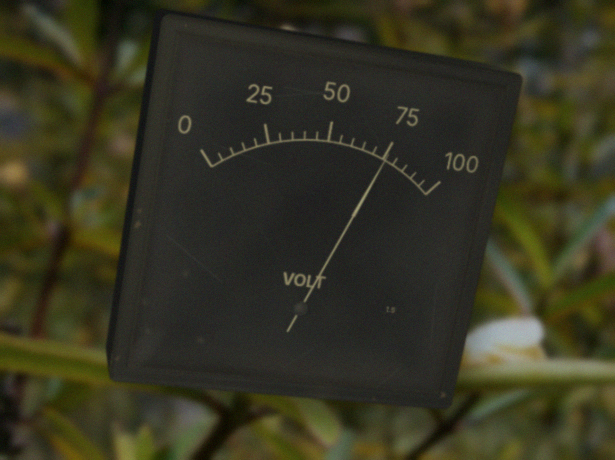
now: 75
